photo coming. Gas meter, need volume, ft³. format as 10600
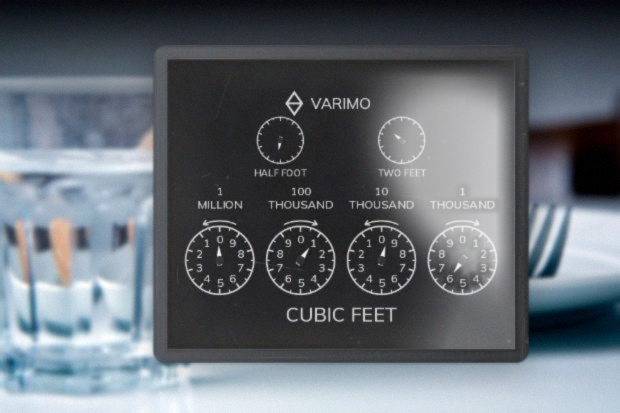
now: 9600
